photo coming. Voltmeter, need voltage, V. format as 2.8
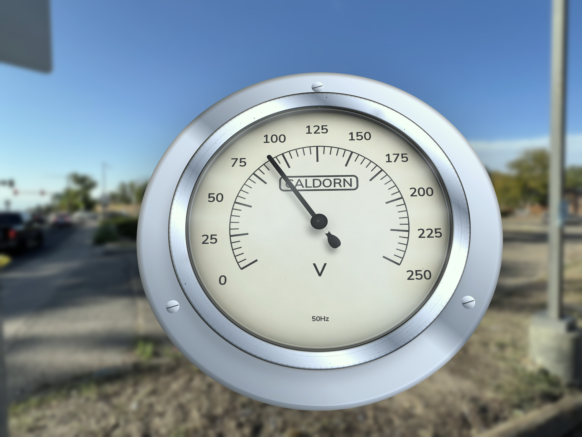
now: 90
